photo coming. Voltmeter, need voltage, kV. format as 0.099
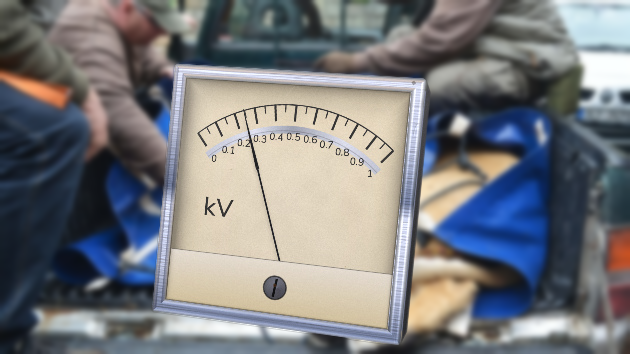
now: 0.25
